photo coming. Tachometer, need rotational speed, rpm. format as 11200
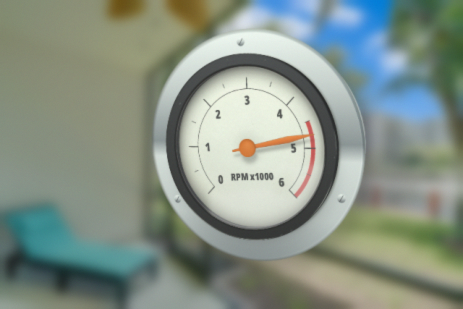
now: 4750
